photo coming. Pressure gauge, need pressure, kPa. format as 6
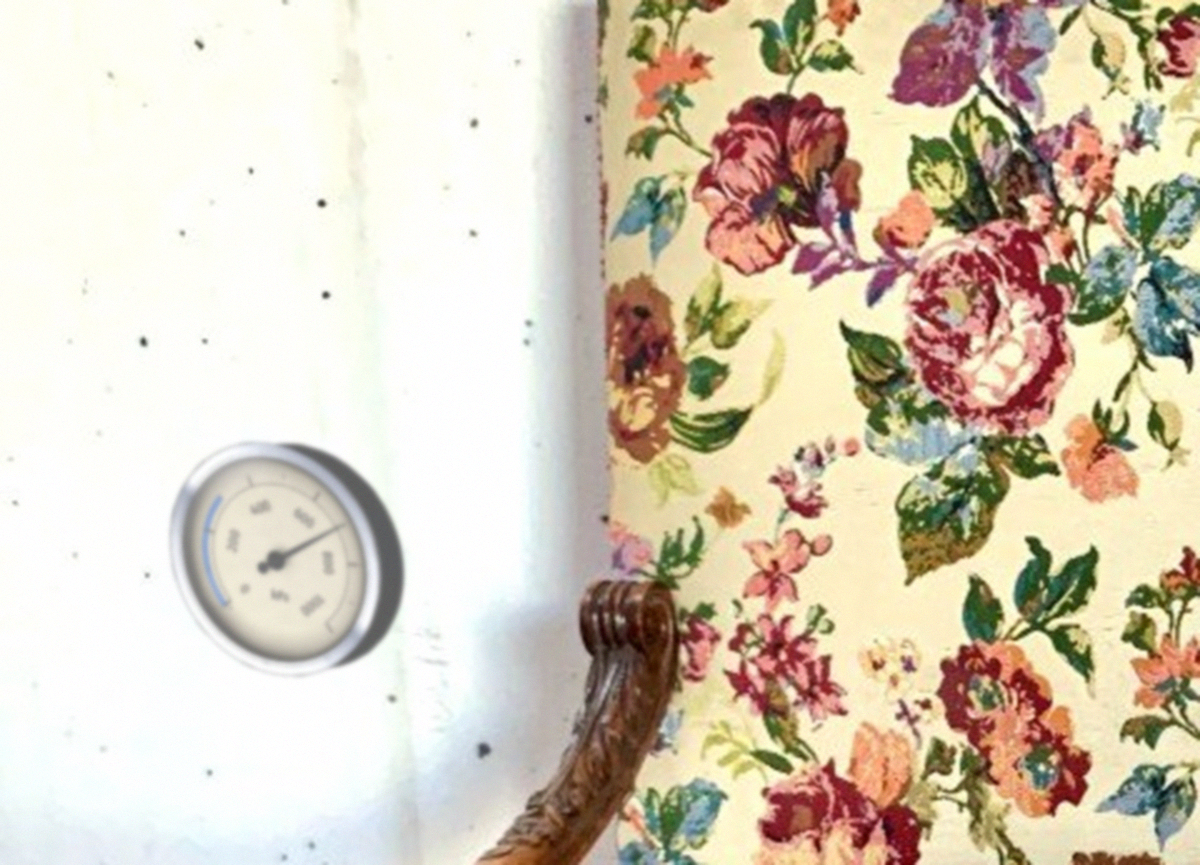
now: 700
